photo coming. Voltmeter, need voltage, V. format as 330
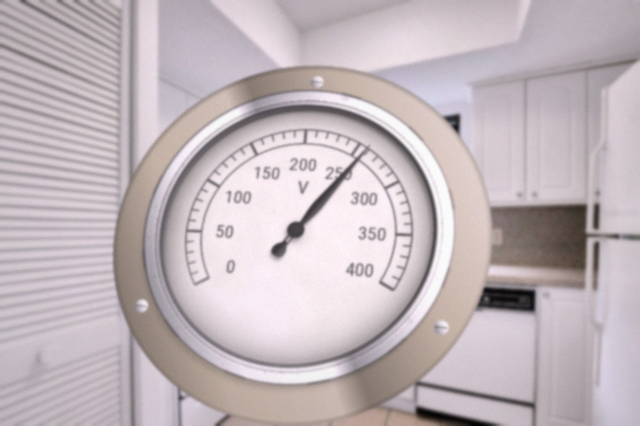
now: 260
